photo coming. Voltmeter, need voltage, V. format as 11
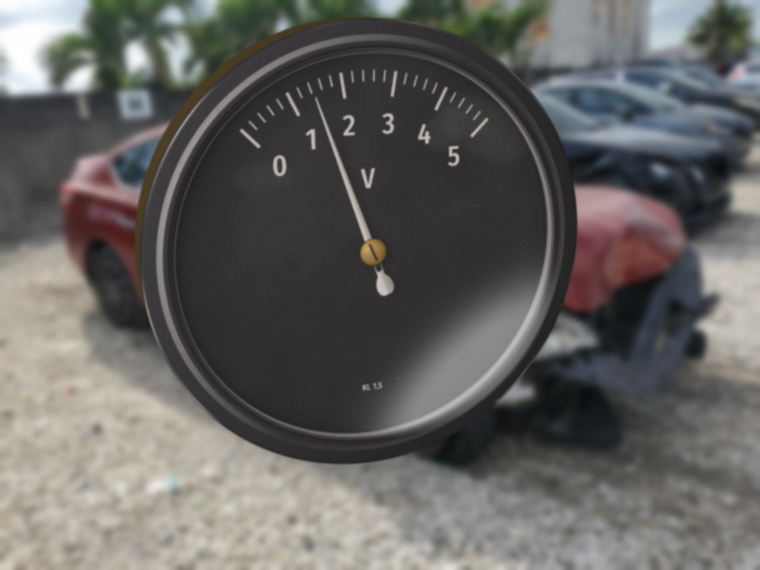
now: 1.4
